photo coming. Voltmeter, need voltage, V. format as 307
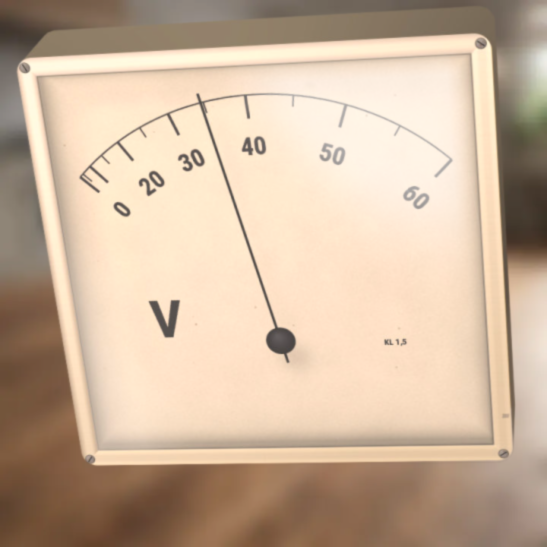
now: 35
